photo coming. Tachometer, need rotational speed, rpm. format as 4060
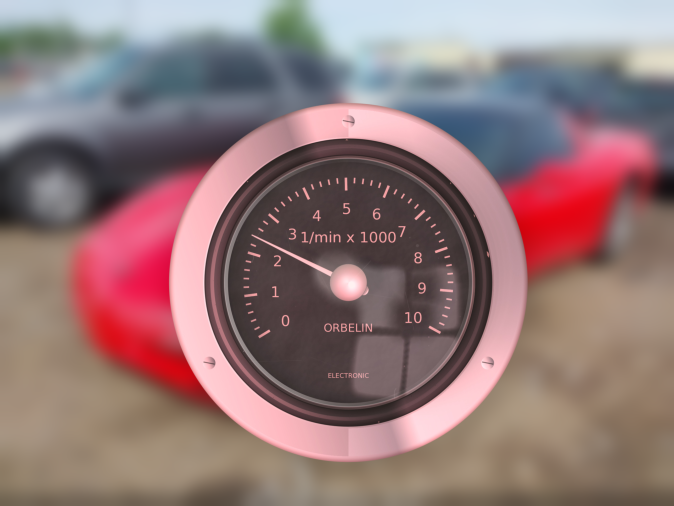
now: 2400
